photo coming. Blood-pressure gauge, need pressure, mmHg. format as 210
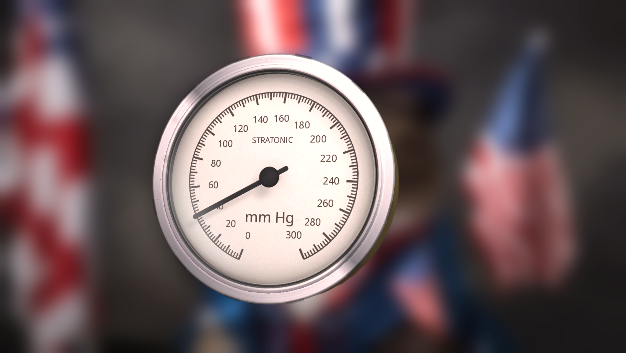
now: 40
